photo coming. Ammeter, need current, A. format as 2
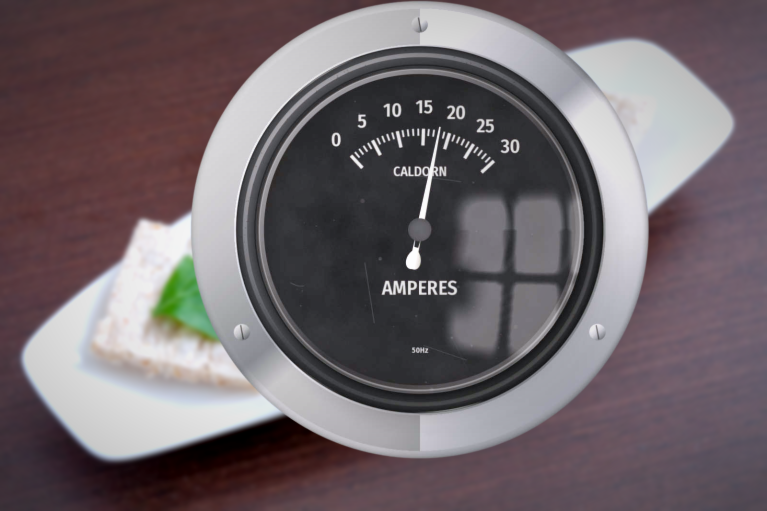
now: 18
